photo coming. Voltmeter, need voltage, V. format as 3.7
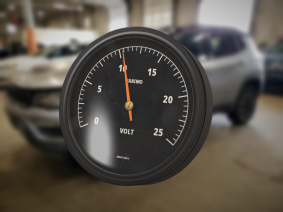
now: 10.5
